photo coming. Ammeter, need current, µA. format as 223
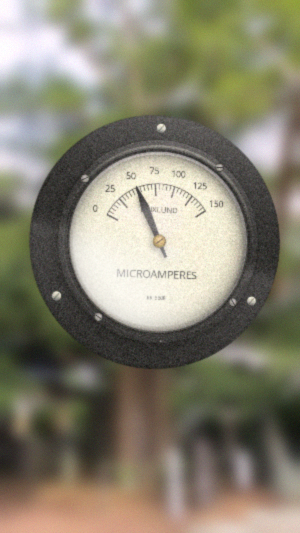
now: 50
